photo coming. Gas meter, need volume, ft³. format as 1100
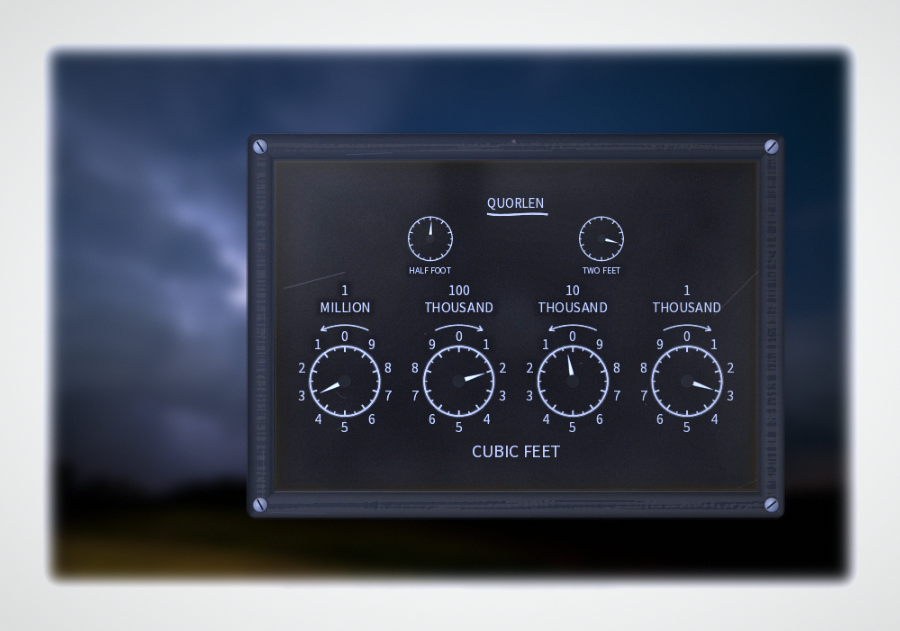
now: 320300
